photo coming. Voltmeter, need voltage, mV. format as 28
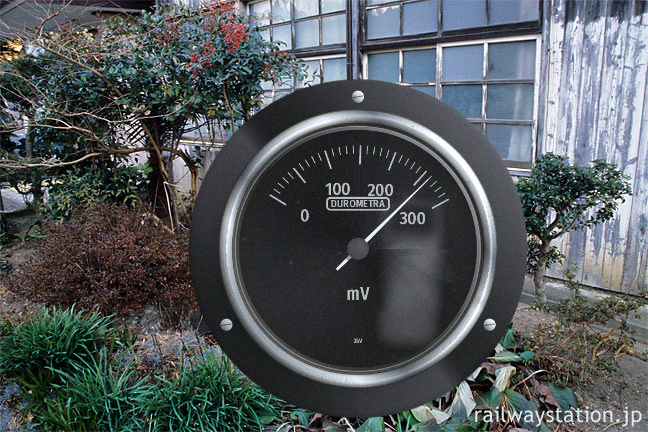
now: 260
